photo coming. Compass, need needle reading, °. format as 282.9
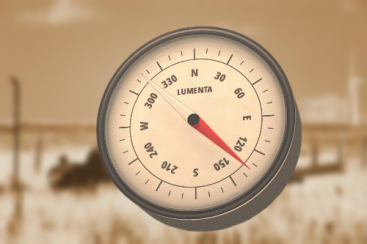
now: 135
